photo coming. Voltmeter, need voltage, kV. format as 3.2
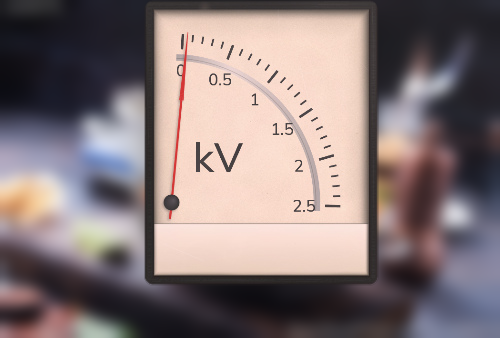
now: 0.05
